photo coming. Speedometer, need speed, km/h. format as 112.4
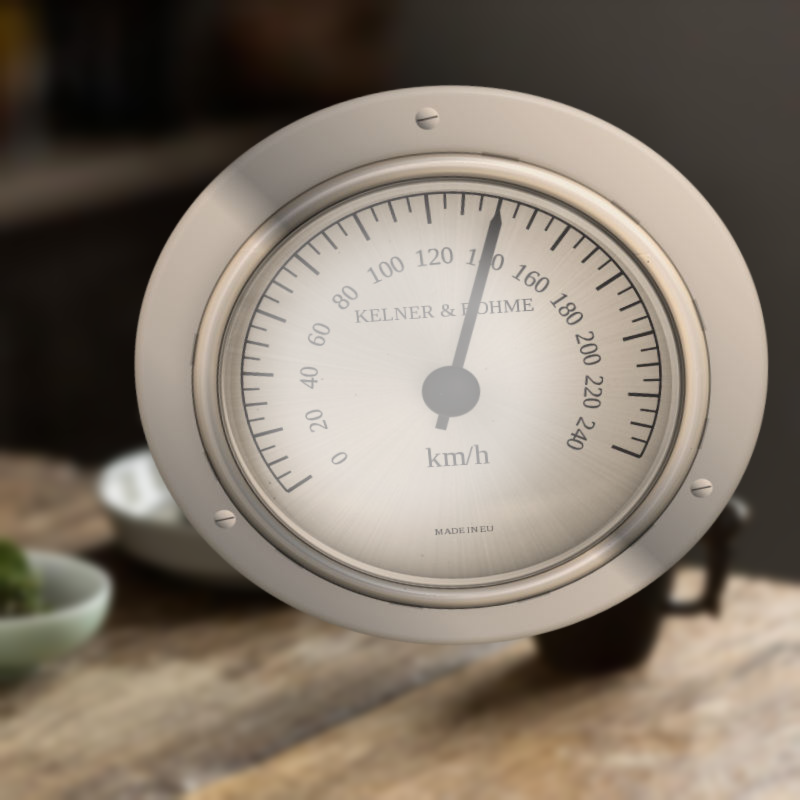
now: 140
